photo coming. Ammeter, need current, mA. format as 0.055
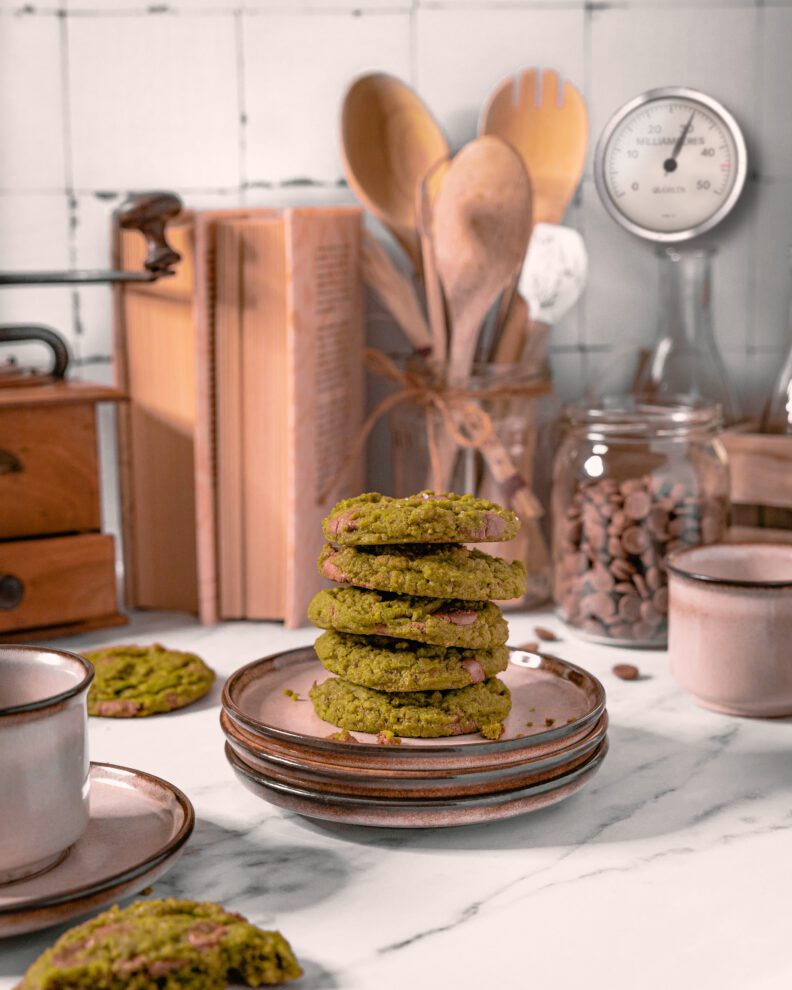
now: 30
